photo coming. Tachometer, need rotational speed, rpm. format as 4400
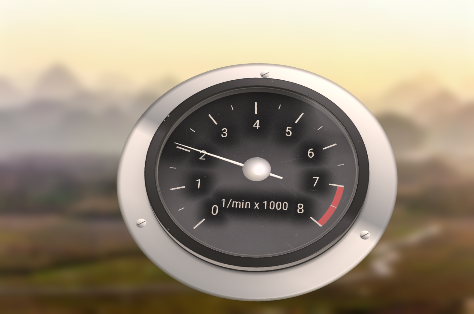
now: 2000
